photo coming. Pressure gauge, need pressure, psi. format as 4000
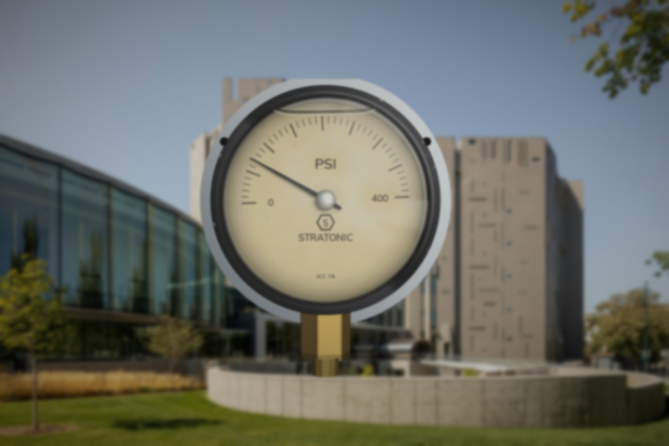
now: 70
